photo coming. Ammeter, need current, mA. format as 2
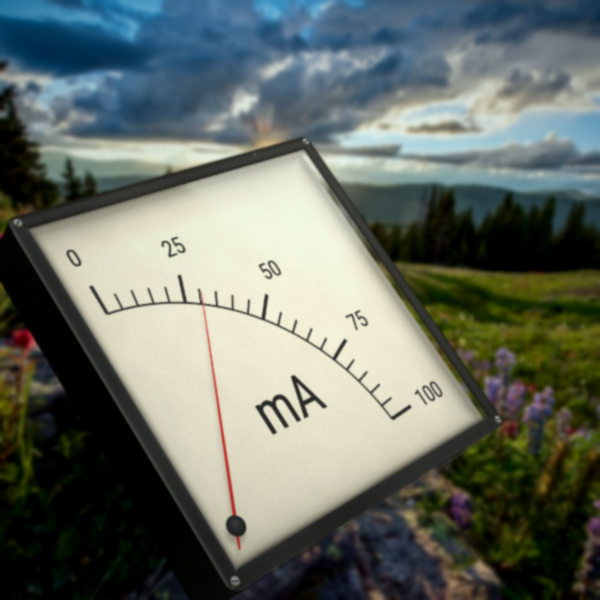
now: 30
